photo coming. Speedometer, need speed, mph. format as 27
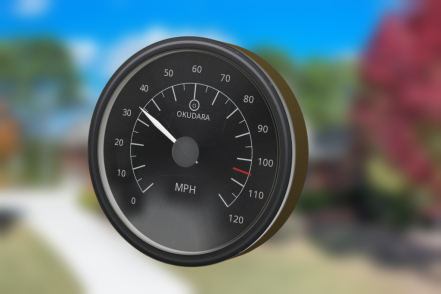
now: 35
